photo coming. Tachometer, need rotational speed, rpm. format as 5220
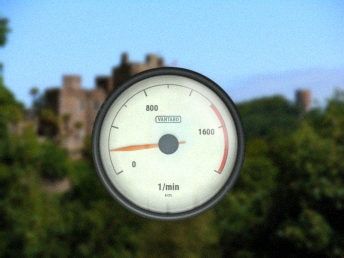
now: 200
